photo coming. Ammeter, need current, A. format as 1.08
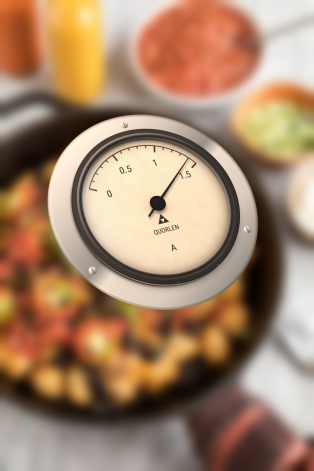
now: 1.4
